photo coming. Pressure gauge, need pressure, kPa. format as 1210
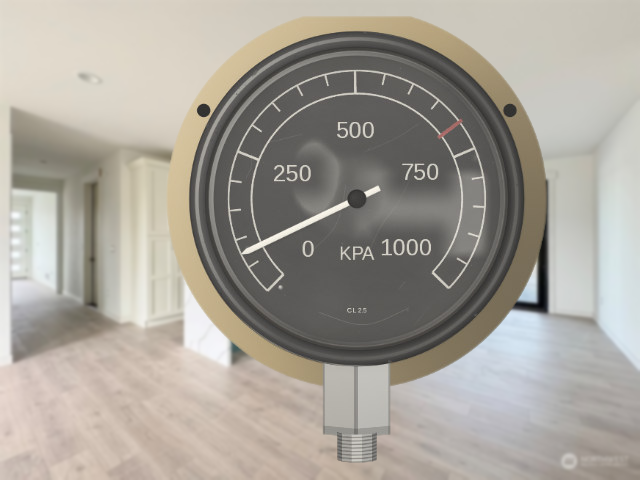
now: 75
